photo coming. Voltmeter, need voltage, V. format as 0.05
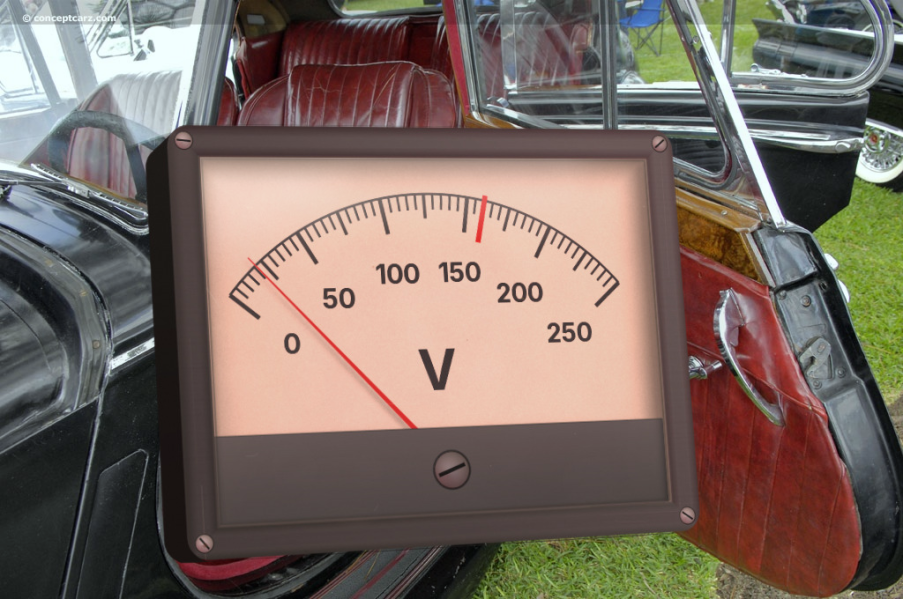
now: 20
